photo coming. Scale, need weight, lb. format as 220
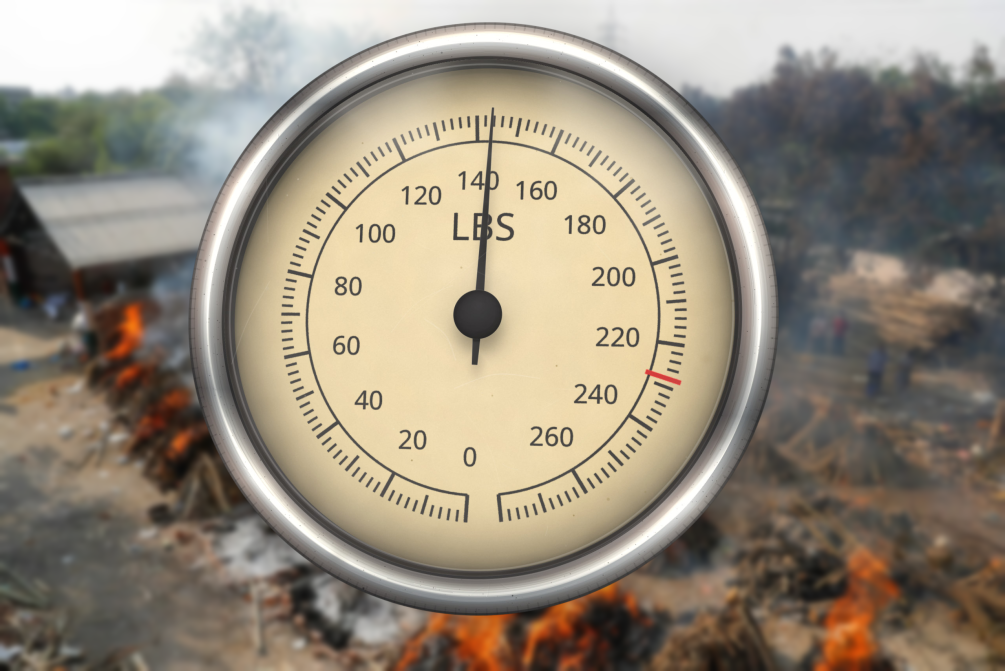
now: 144
